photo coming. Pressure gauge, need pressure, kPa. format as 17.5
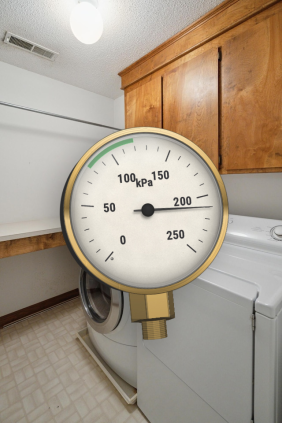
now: 210
